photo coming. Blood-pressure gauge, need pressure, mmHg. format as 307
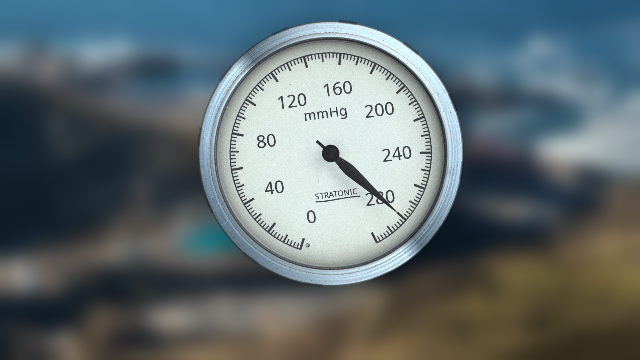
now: 280
